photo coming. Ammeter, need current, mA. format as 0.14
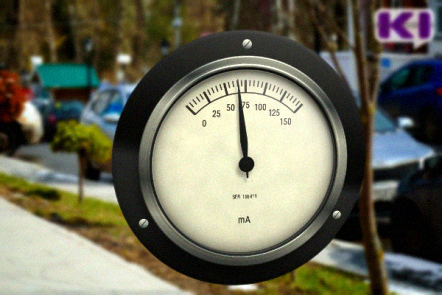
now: 65
